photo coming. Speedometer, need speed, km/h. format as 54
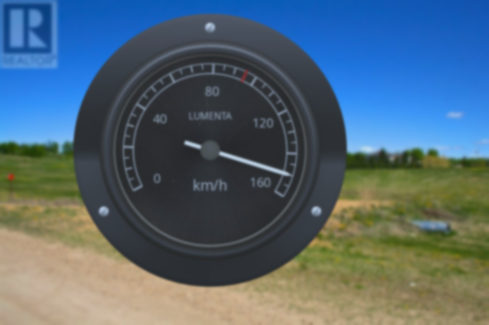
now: 150
